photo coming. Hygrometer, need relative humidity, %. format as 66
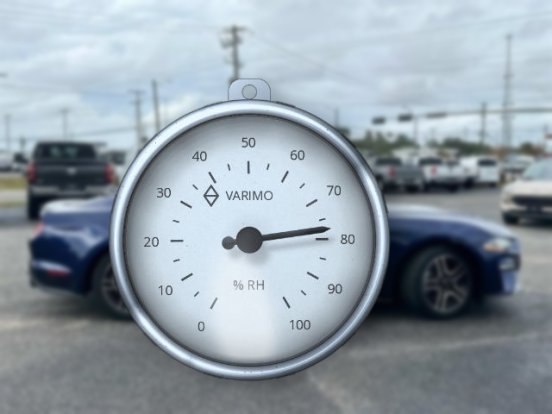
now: 77.5
